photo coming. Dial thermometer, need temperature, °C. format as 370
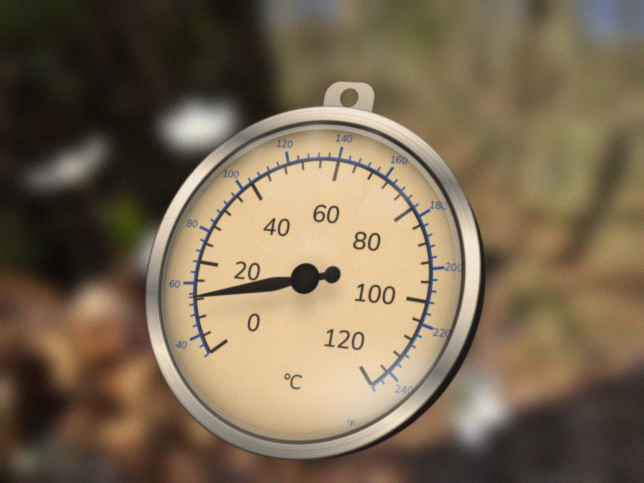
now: 12
